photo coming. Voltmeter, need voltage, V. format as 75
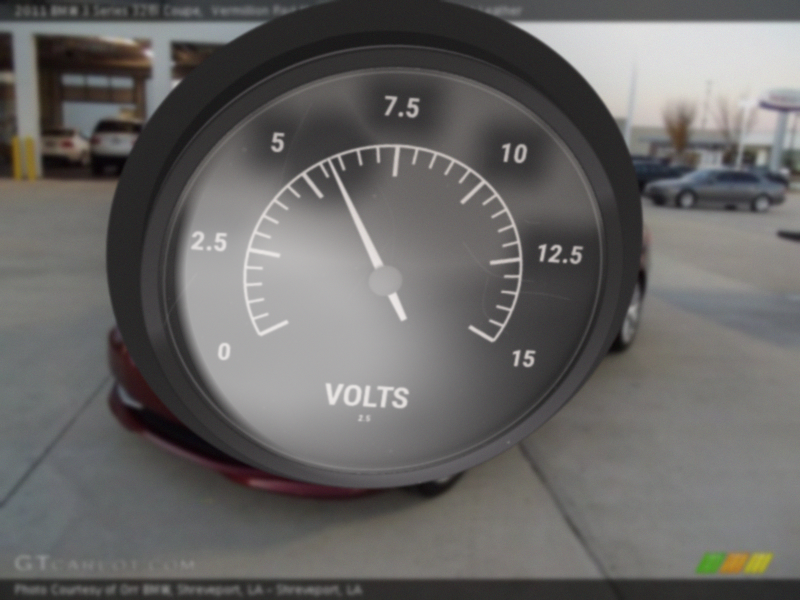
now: 5.75
